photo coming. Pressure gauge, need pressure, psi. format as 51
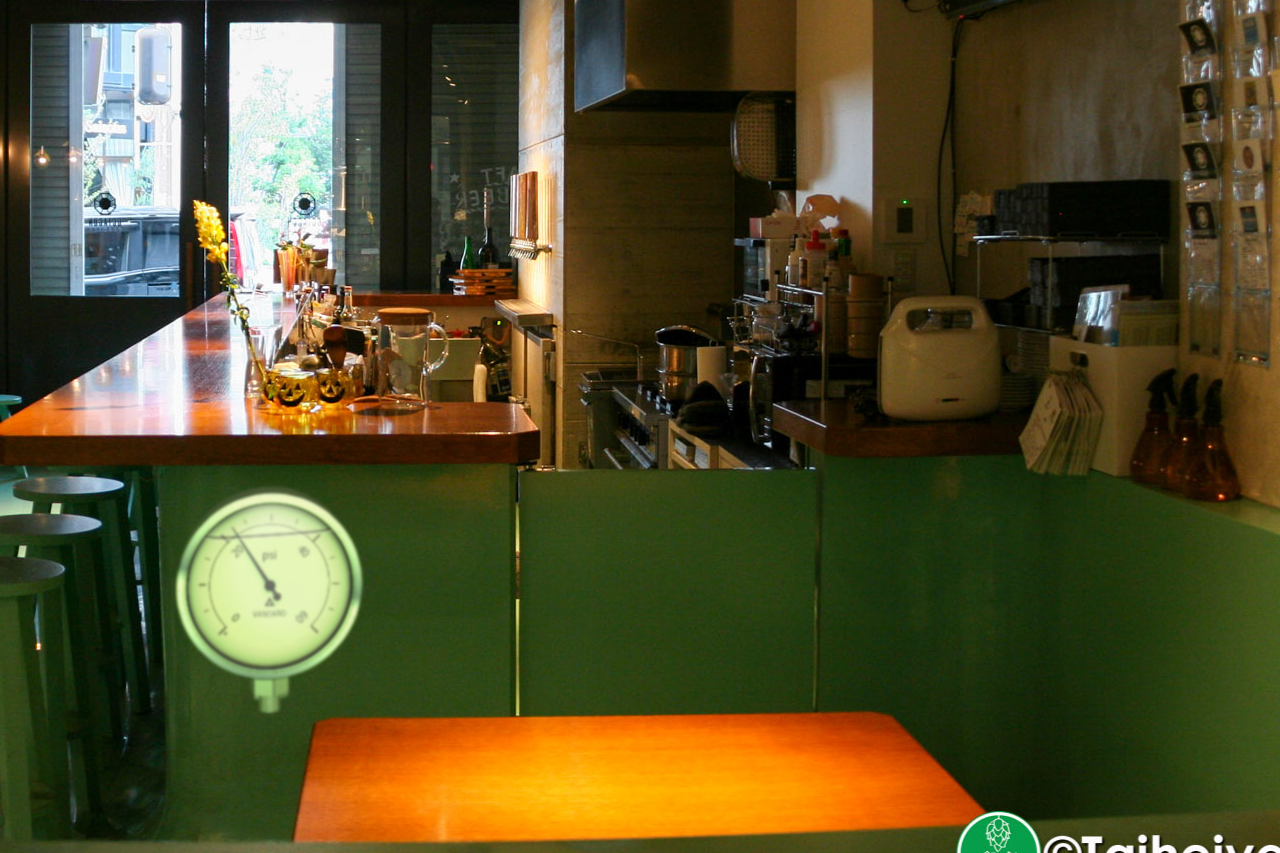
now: 22.5
